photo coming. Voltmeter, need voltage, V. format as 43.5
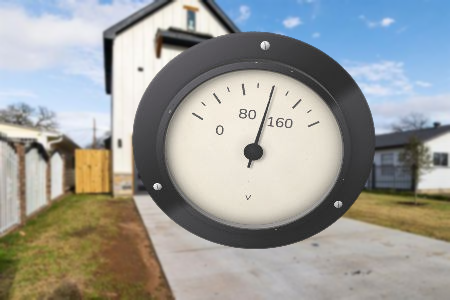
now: 120
